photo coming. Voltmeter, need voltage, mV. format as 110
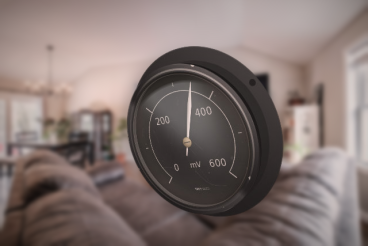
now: 350
